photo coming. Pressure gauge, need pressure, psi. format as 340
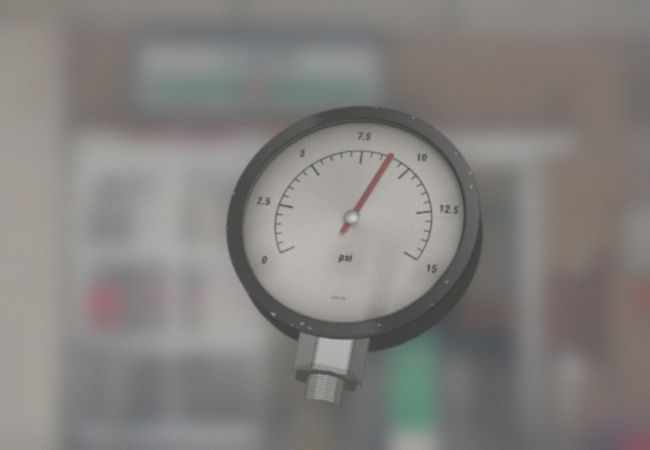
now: 9
